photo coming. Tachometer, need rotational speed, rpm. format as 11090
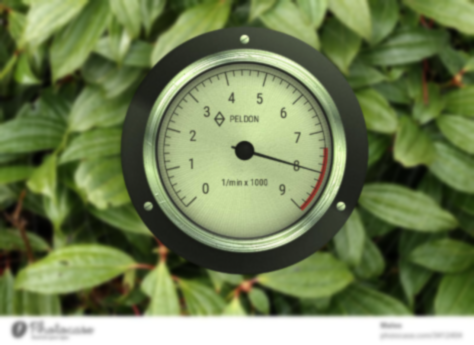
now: 8000
